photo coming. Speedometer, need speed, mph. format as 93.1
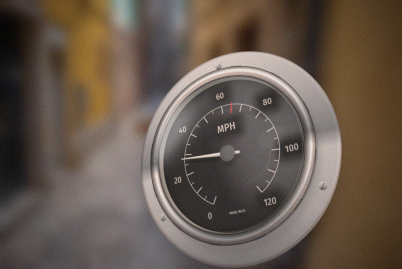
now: 27.5
